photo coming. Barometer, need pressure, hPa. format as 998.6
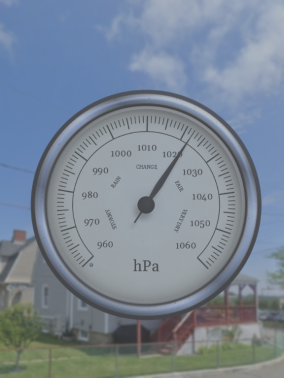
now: 1022
